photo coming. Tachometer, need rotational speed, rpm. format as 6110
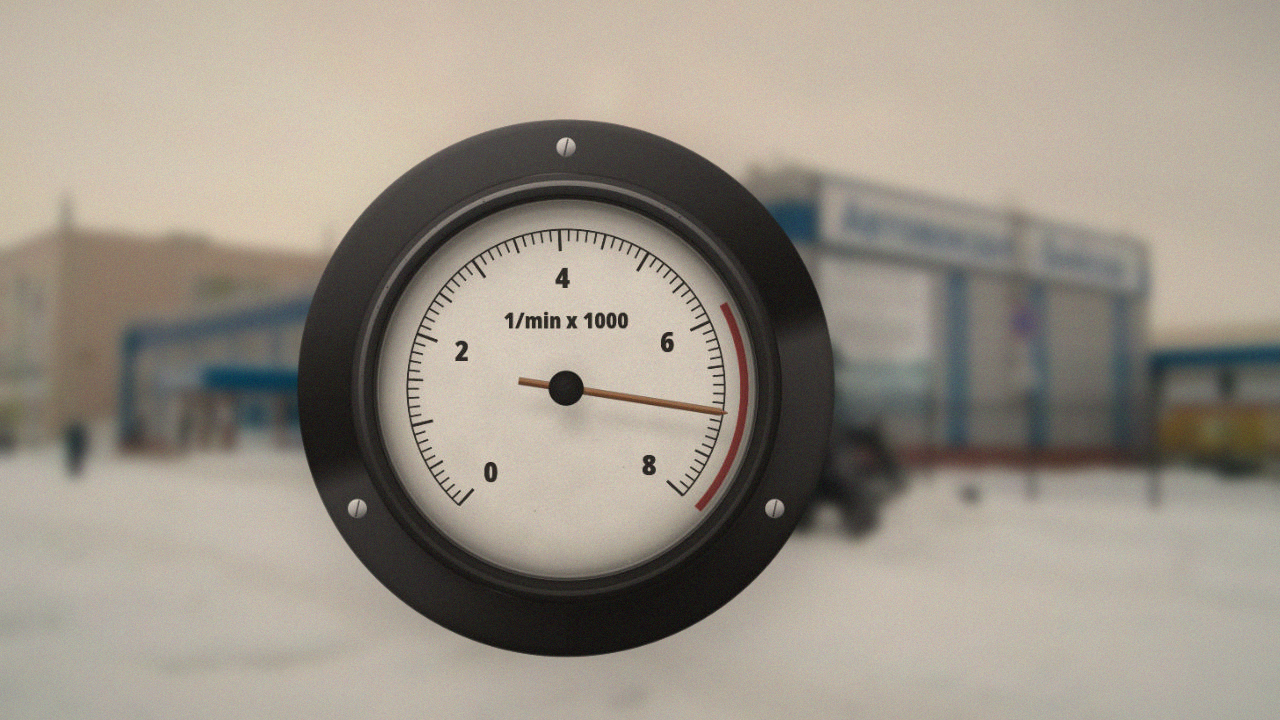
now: 7000
